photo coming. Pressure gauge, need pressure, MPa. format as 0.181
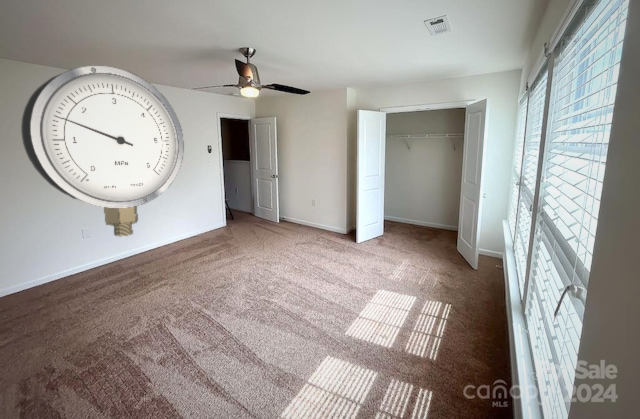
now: 1.5
